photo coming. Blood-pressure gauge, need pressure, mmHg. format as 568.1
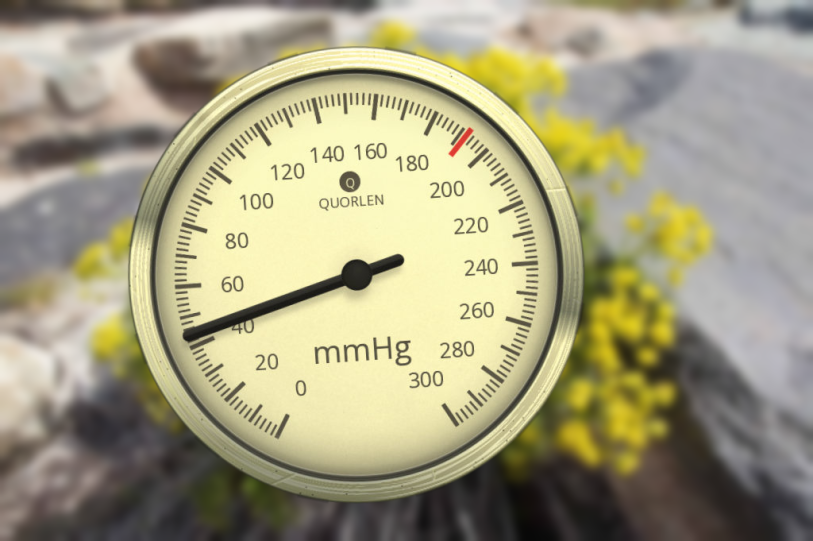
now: 44
